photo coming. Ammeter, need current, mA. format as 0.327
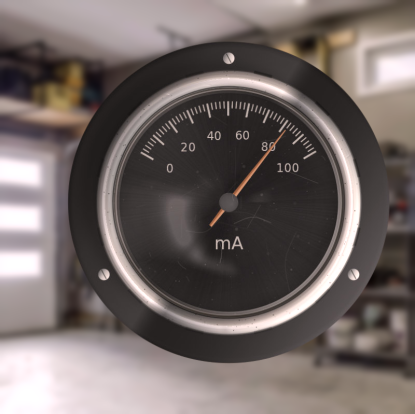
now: 82
